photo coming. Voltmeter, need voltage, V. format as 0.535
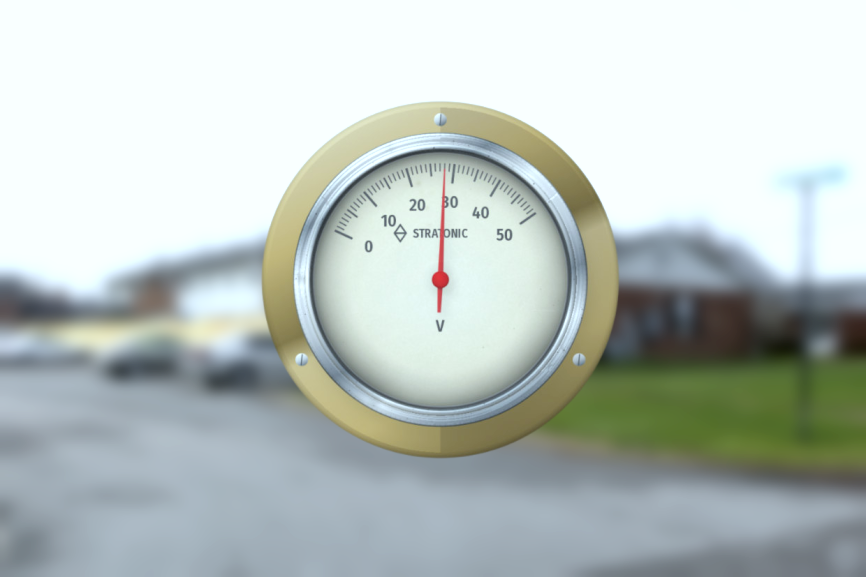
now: 28
